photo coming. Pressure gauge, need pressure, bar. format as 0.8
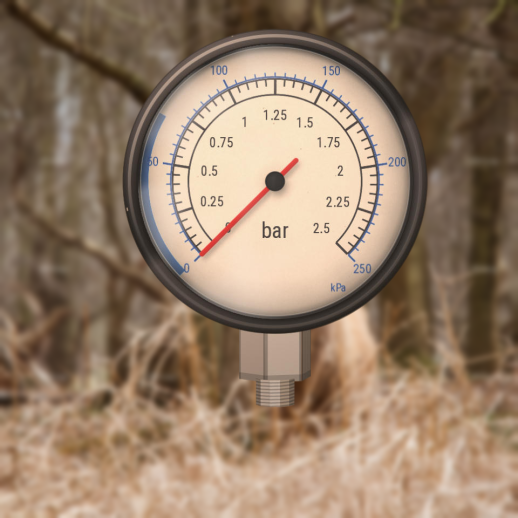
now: 0
